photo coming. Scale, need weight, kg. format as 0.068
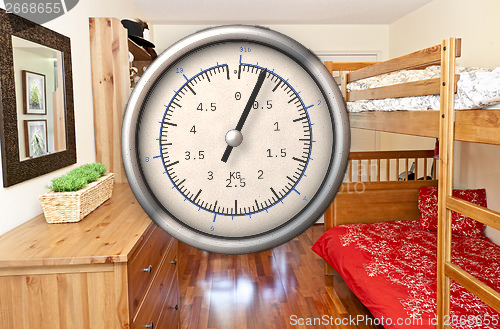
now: 0.3
